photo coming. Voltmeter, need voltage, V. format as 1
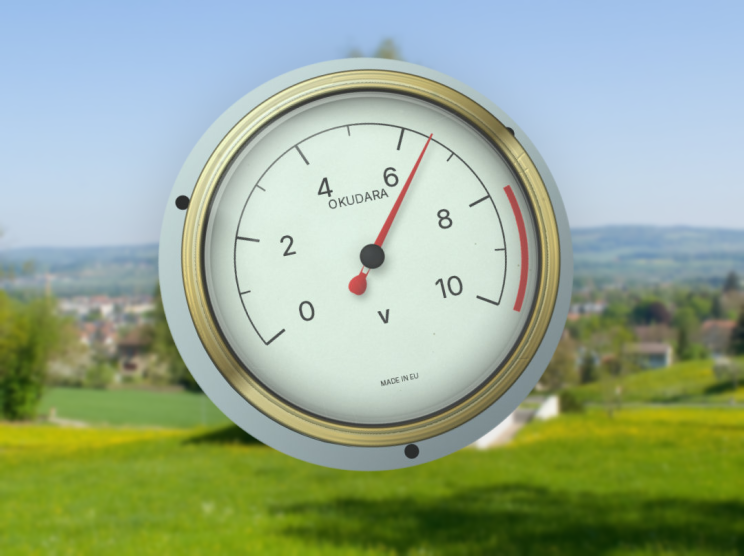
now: 6.5
